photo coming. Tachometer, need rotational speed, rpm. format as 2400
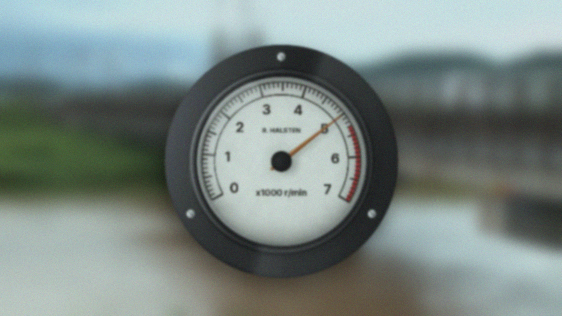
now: 5000
